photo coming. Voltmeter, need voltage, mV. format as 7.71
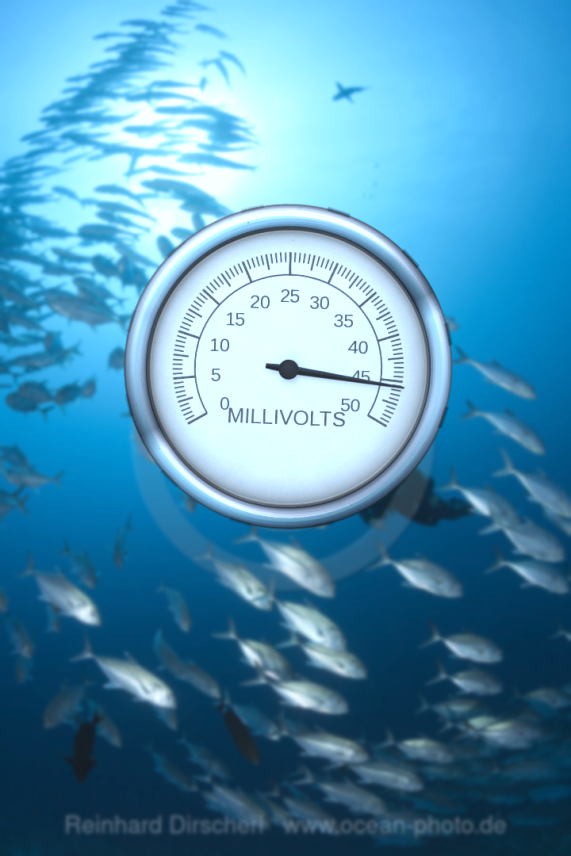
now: 45.5
